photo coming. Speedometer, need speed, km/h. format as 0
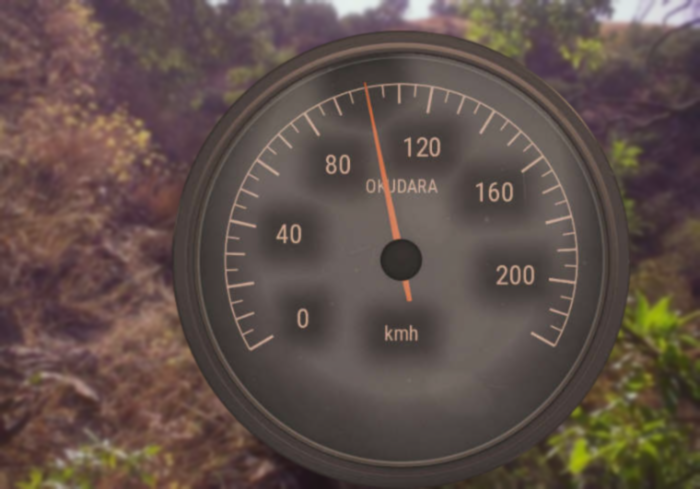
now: 100
